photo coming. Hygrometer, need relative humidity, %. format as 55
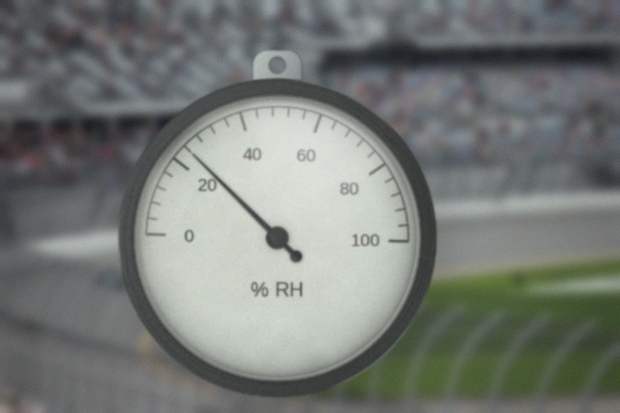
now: 24
